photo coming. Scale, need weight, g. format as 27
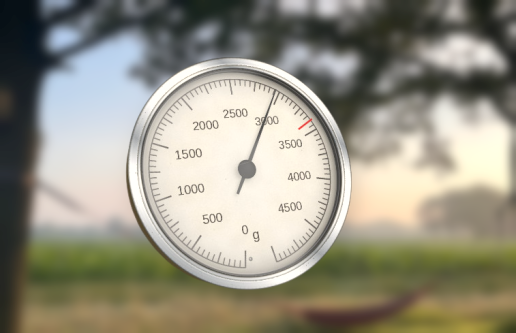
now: 2950
